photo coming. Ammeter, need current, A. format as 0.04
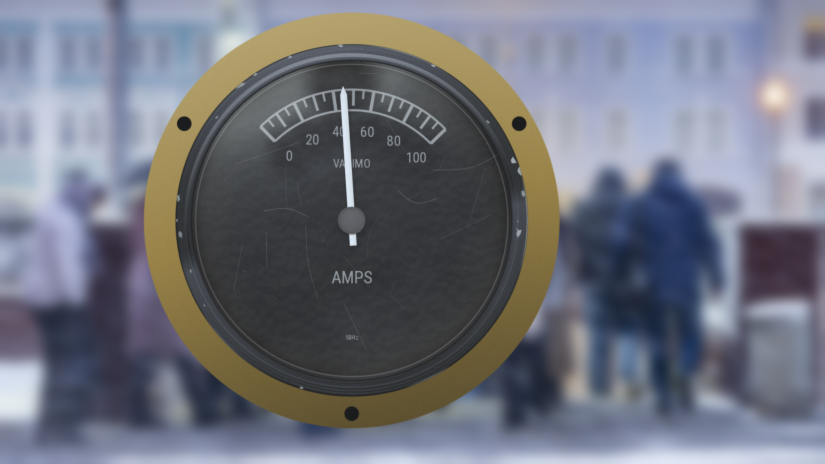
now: 45
